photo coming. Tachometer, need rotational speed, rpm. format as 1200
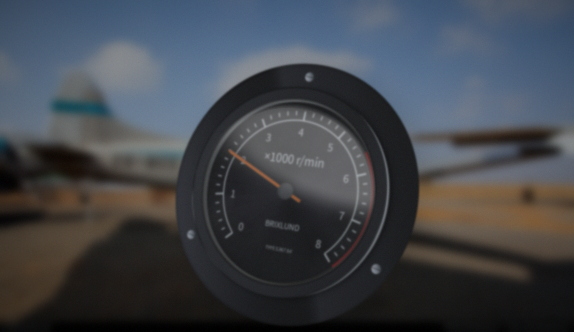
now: 2000
